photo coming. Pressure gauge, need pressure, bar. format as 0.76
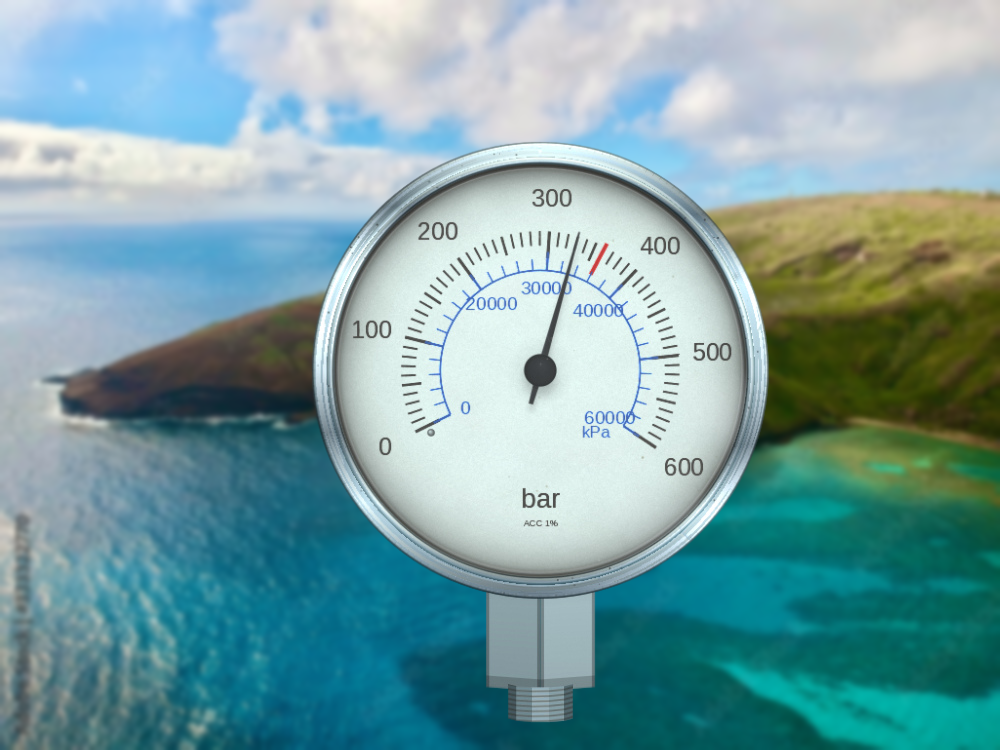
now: 330
